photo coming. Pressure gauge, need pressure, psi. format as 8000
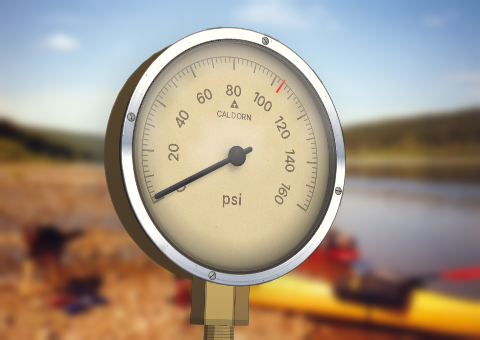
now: 2
